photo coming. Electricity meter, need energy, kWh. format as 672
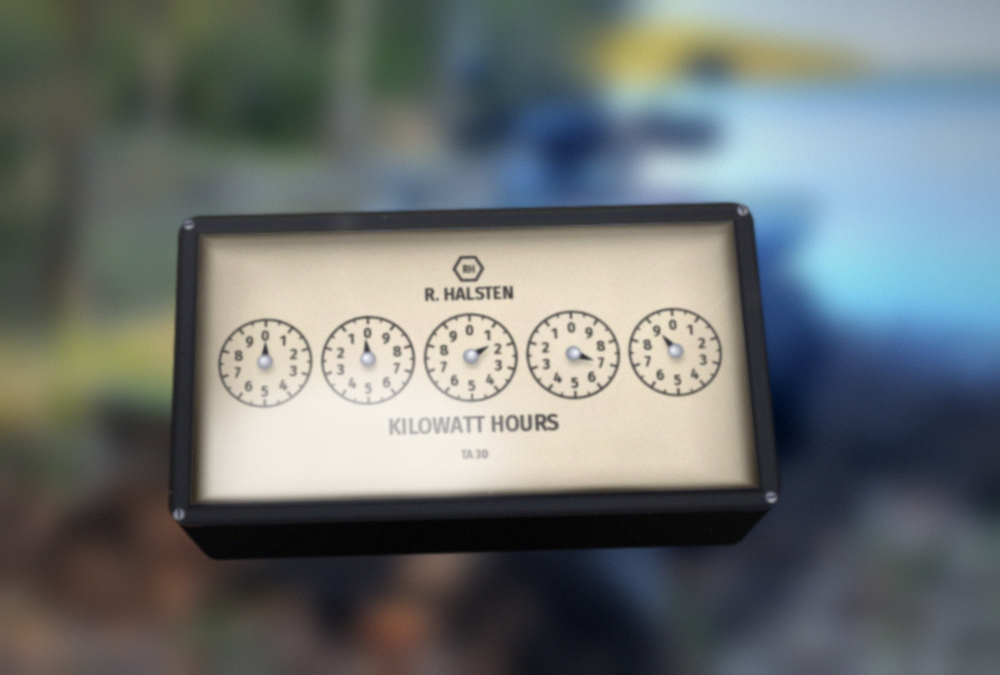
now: 169
